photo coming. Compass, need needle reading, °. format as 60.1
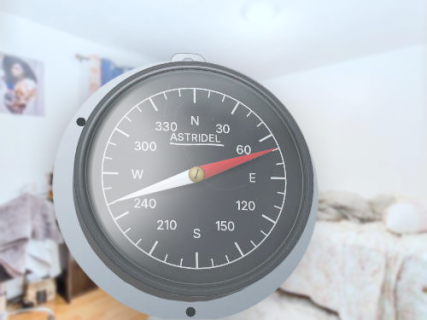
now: 70
